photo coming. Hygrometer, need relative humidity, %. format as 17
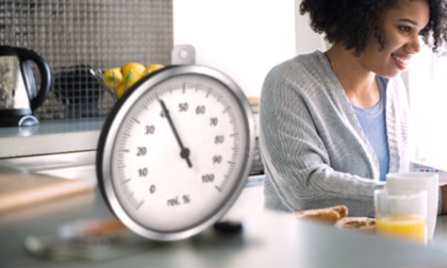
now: 40
